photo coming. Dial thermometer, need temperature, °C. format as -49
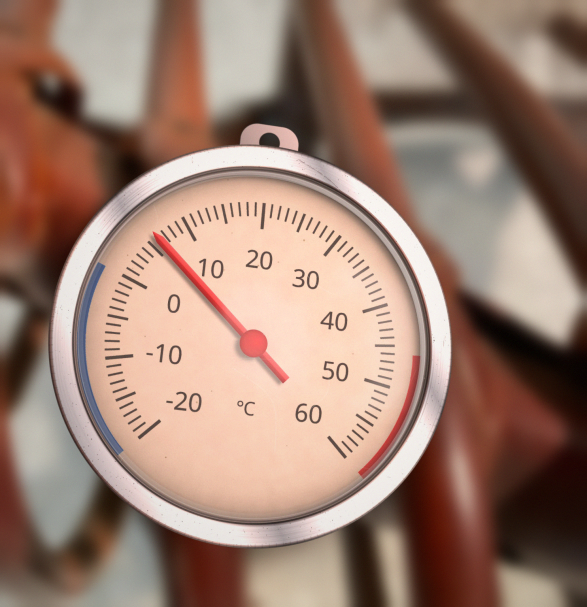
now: 6
